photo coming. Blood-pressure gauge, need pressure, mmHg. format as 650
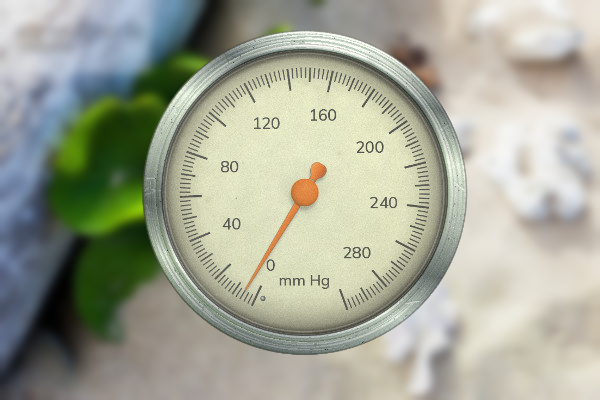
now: 6
